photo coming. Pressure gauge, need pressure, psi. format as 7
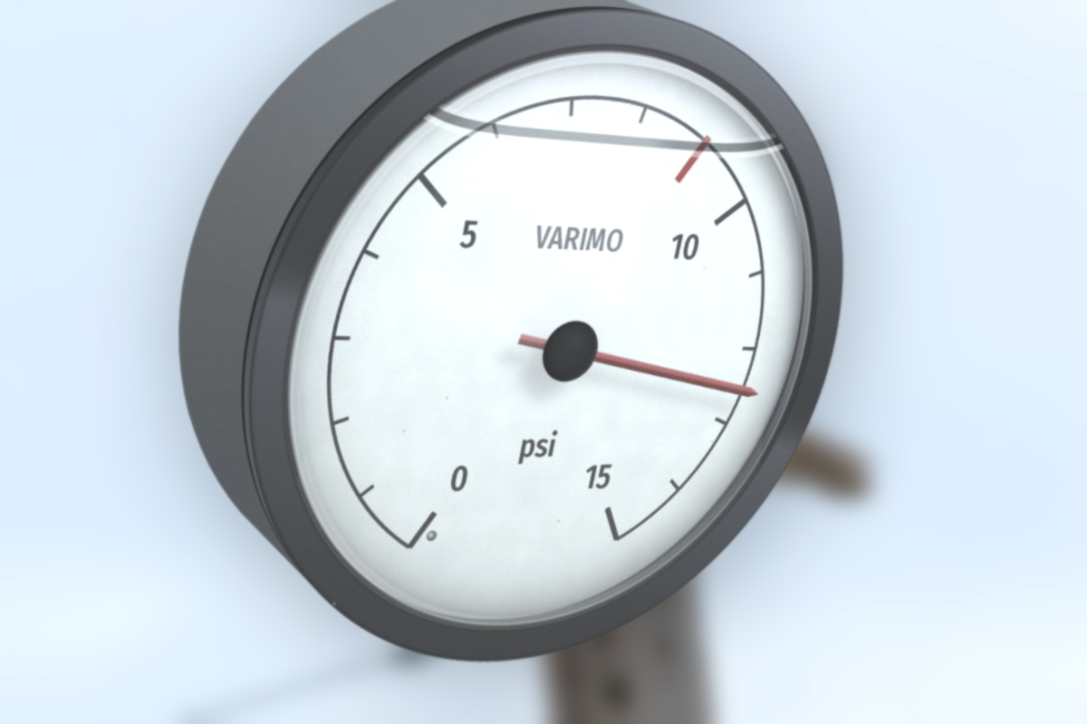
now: 12.5
